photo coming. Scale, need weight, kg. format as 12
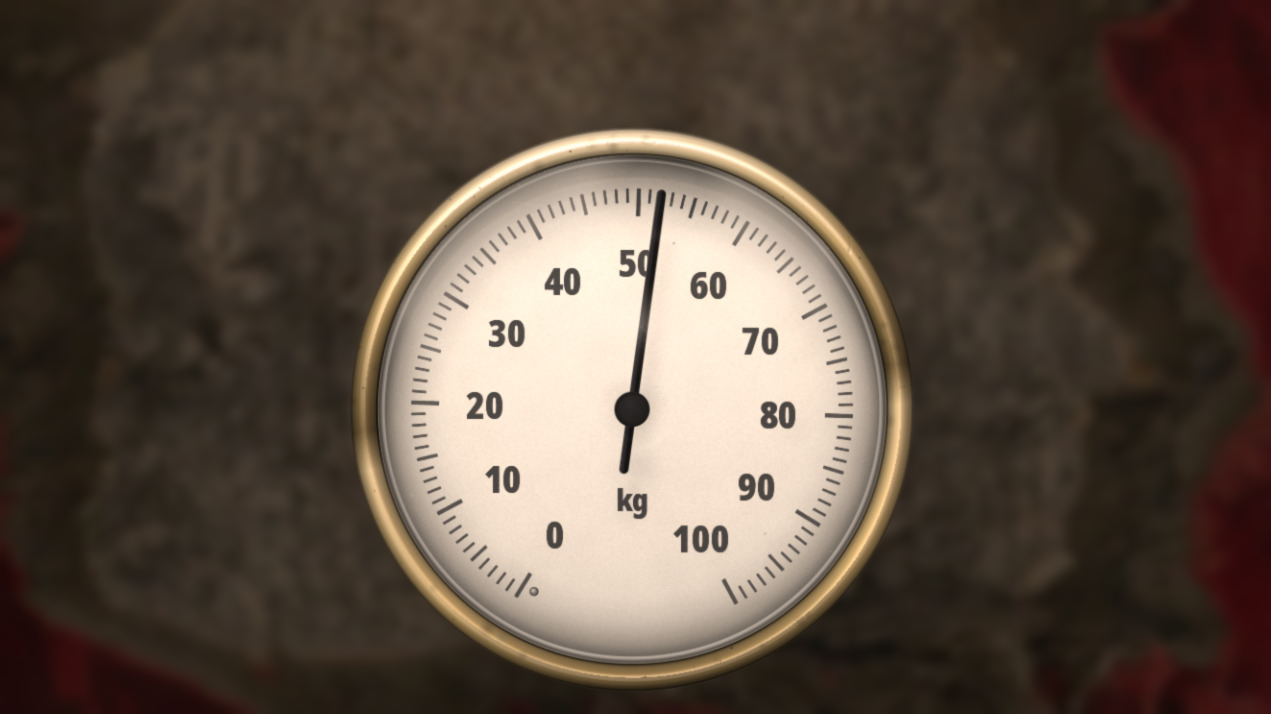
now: 52
